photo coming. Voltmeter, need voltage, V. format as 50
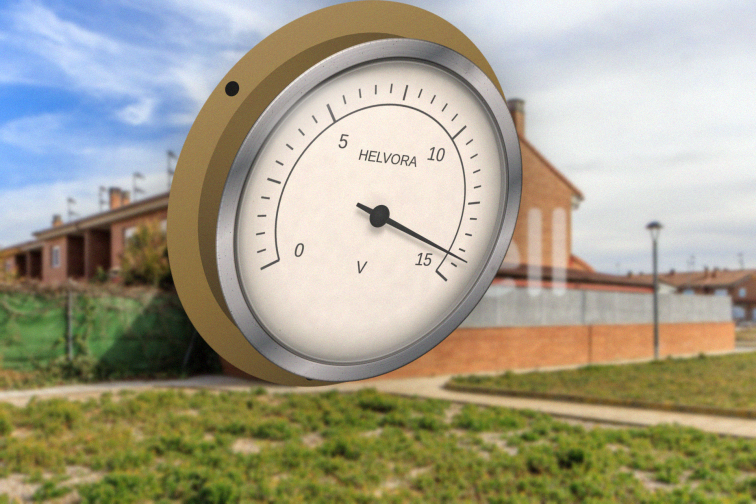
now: 14.25
